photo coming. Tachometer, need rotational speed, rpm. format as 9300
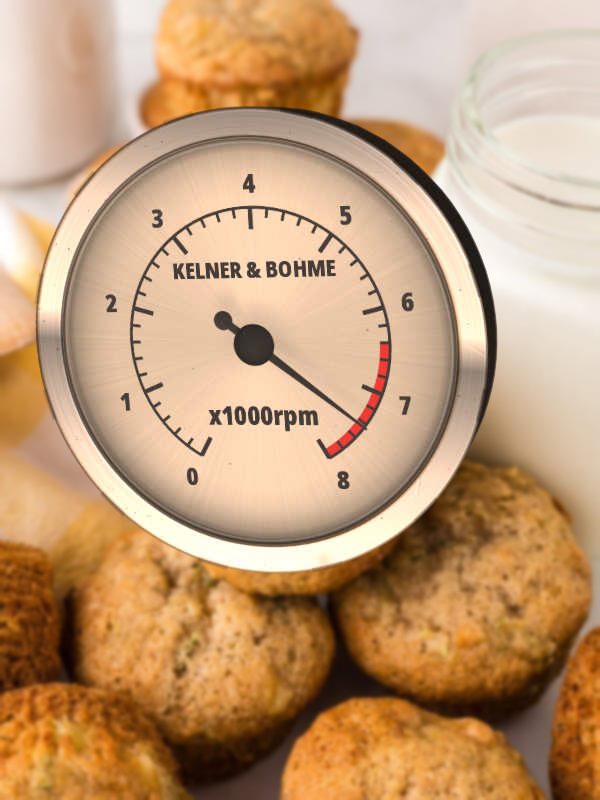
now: 7400
